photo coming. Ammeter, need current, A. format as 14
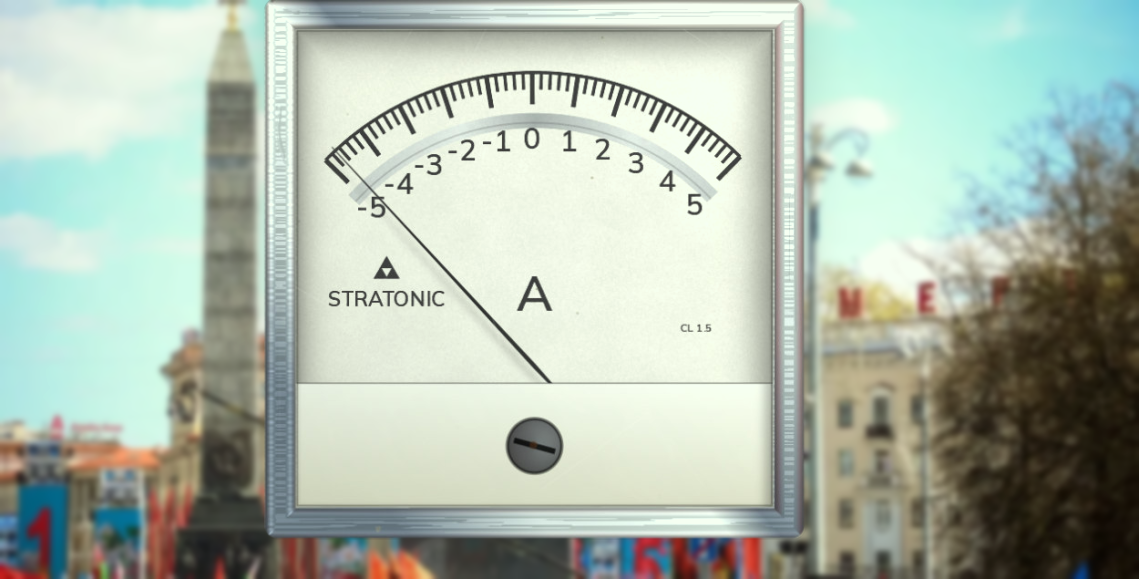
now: -4.7
